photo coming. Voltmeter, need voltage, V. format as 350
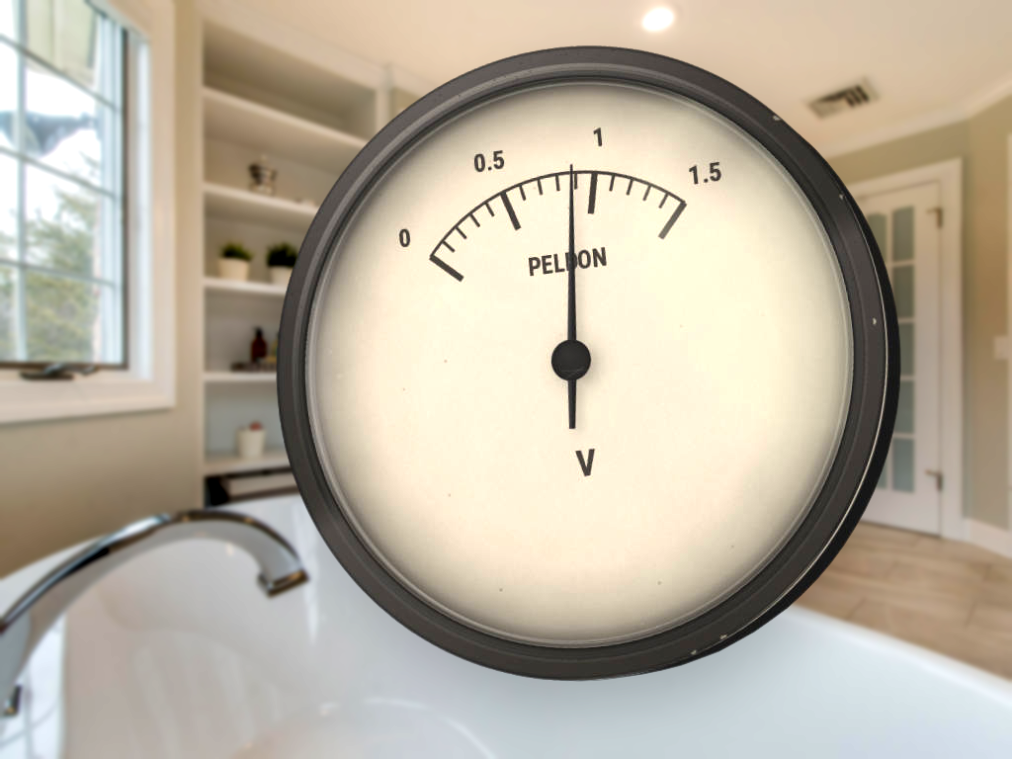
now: 0.9
